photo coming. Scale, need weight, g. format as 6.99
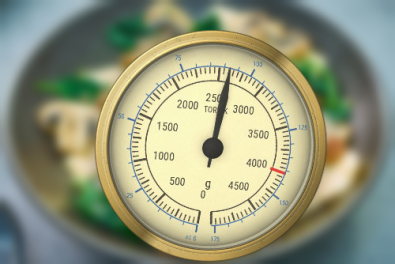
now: 2600
